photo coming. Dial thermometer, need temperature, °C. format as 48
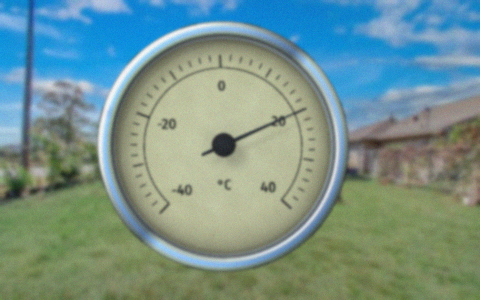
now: 20
